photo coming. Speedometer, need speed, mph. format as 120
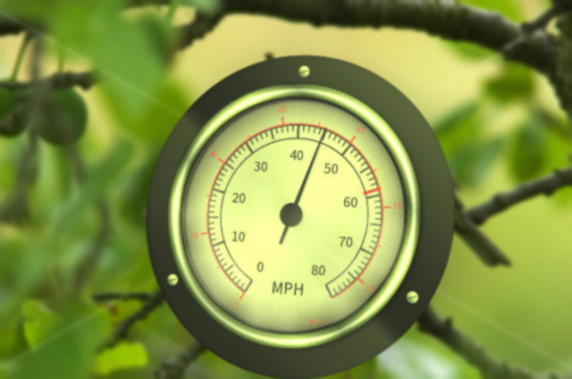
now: 45
